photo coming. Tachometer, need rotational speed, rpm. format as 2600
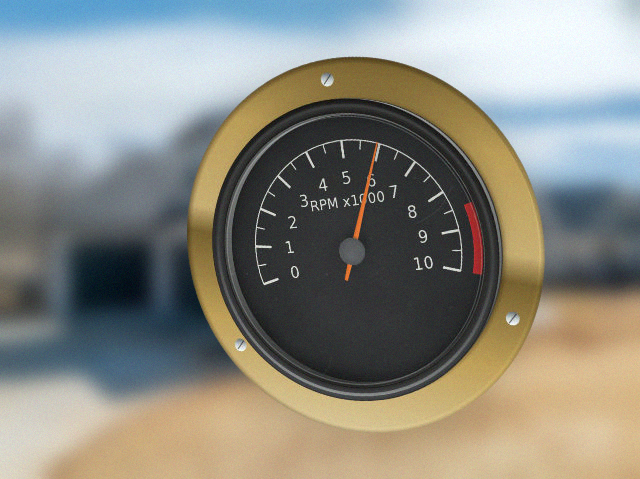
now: 6000
